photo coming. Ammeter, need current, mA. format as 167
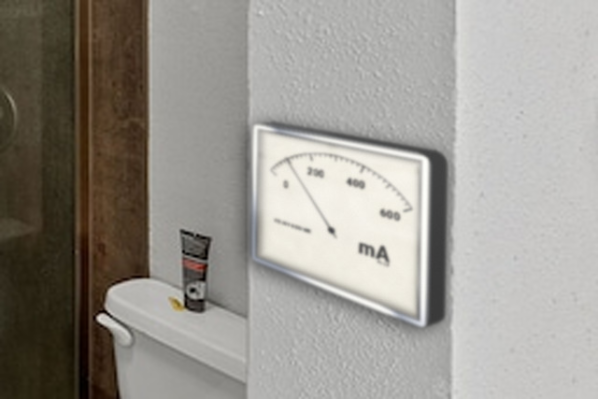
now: 100
